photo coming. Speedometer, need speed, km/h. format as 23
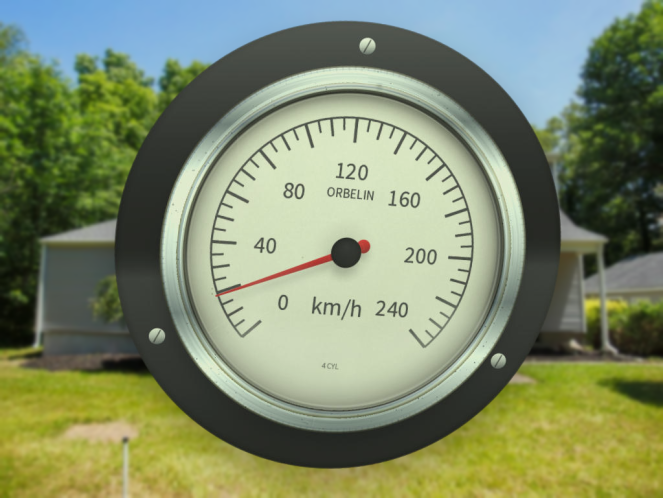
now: 20
